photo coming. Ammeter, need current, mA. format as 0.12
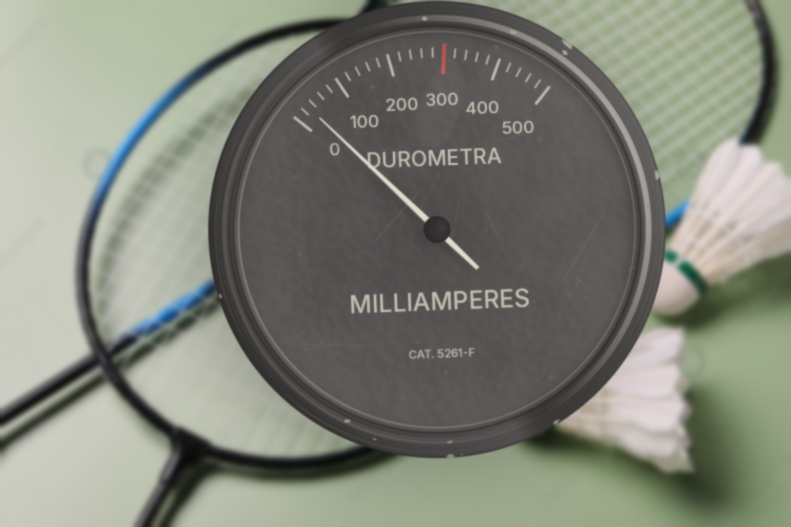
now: 30
